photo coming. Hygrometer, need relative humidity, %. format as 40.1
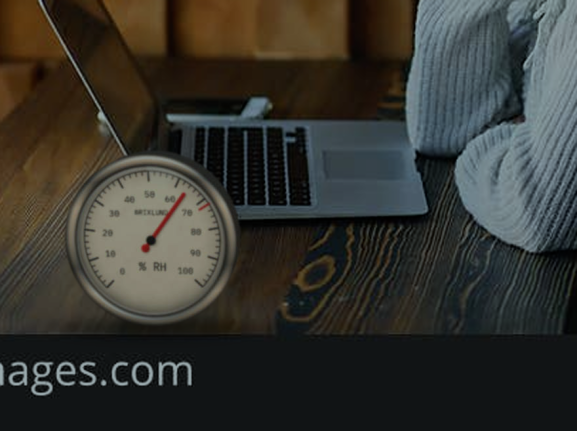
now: 64
